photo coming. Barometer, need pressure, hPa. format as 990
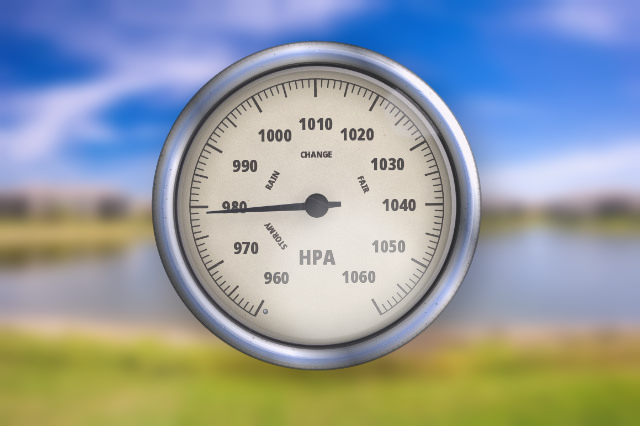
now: 979
